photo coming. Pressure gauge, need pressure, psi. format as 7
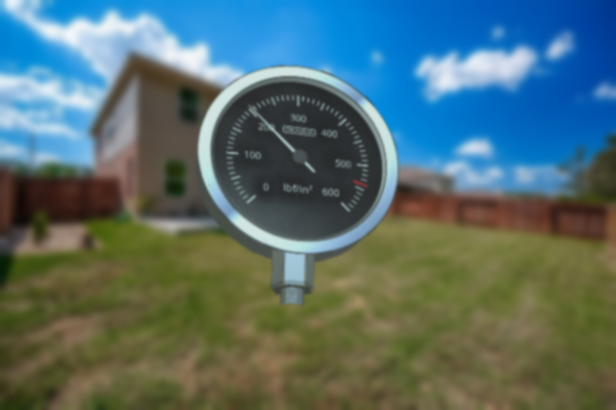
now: 200
